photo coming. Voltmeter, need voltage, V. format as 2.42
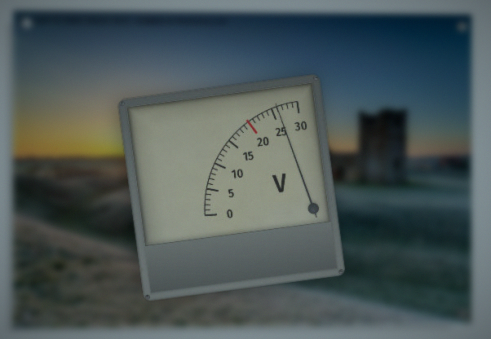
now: 26
